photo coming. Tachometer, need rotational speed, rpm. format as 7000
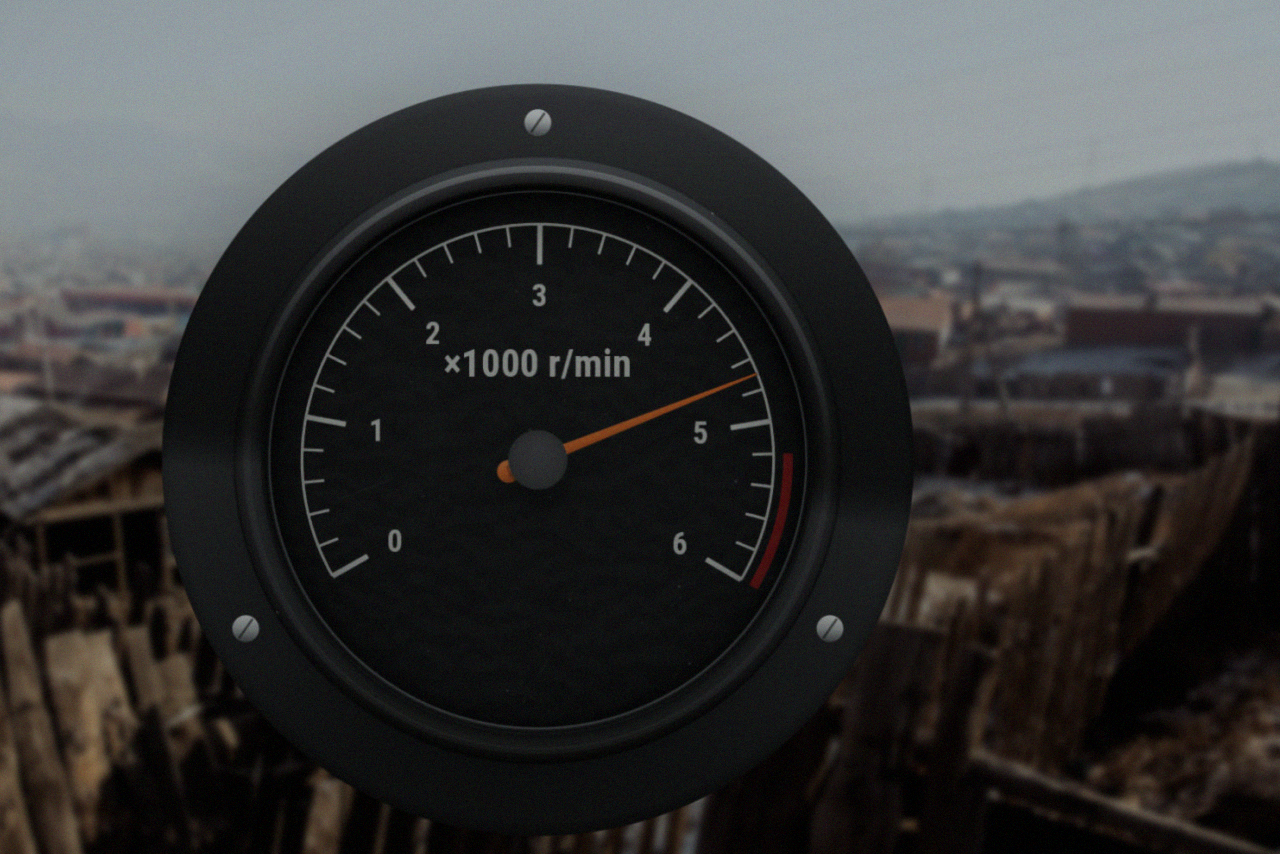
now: 4700
